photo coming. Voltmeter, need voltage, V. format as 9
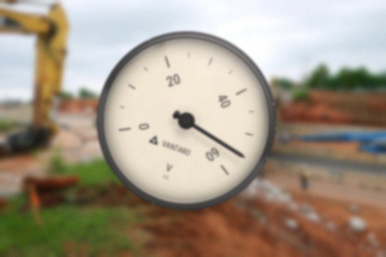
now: 55
